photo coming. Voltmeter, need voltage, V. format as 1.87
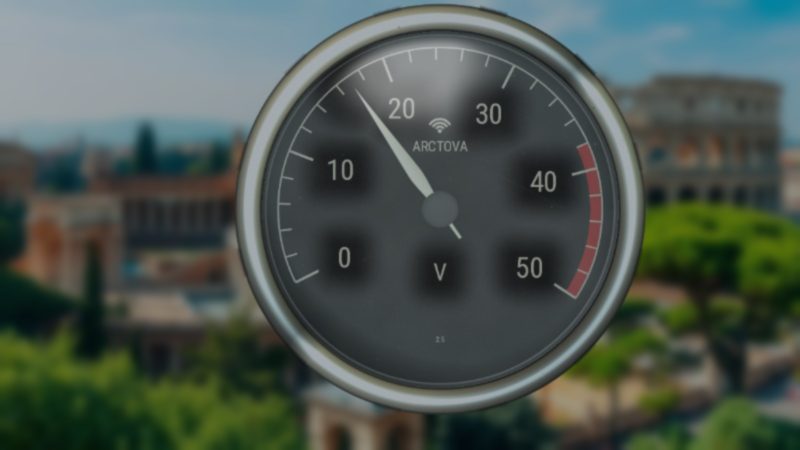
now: 17
